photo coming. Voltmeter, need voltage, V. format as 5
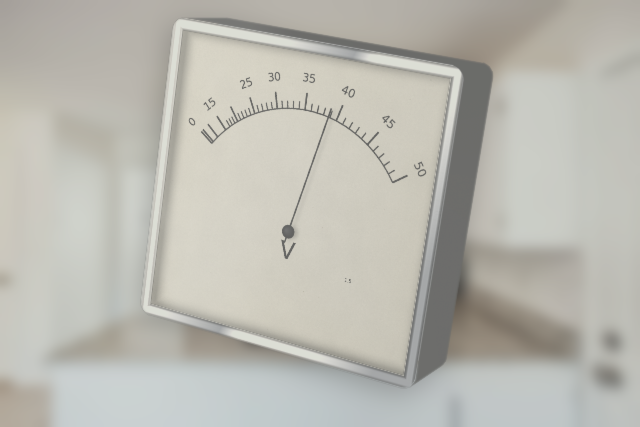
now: 39
